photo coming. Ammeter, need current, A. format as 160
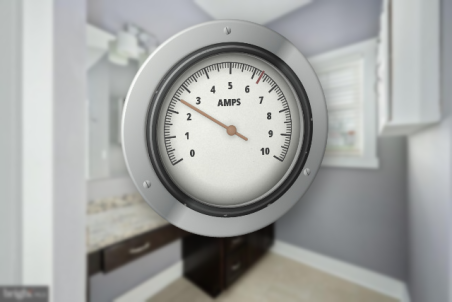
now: 2.5
